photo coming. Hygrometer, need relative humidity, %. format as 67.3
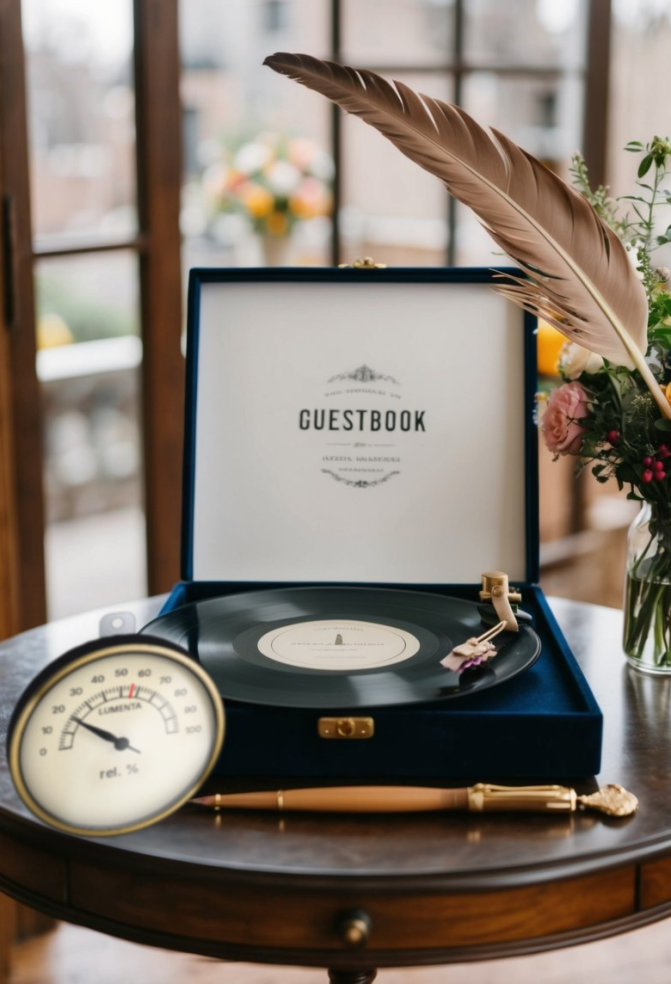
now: 20
